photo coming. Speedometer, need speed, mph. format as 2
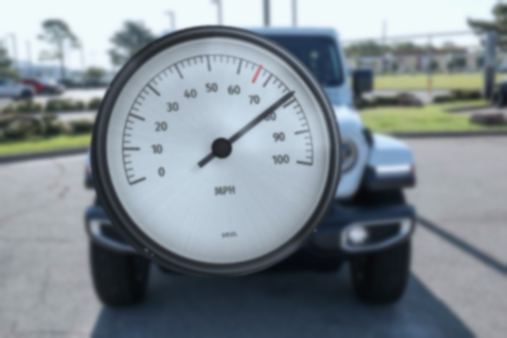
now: 78
